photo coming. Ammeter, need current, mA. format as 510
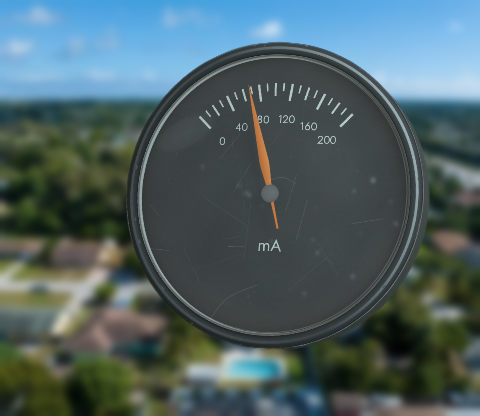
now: 70
